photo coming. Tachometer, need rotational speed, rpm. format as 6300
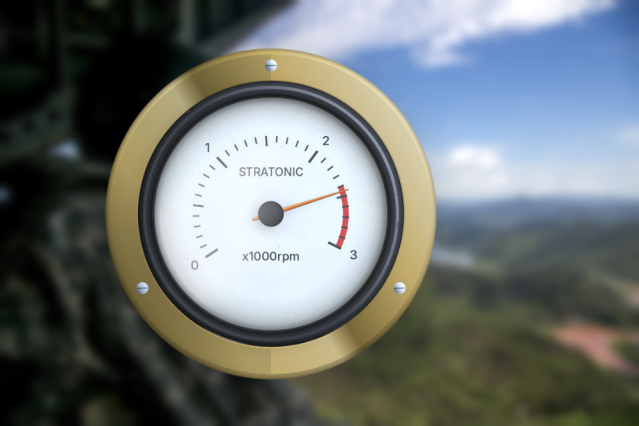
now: 2450
